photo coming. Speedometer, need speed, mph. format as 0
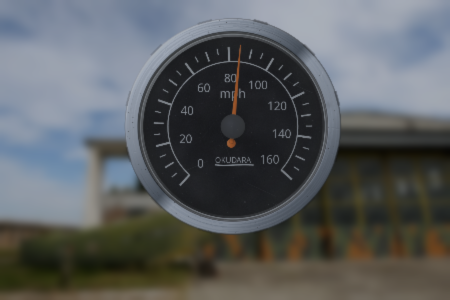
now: 85
